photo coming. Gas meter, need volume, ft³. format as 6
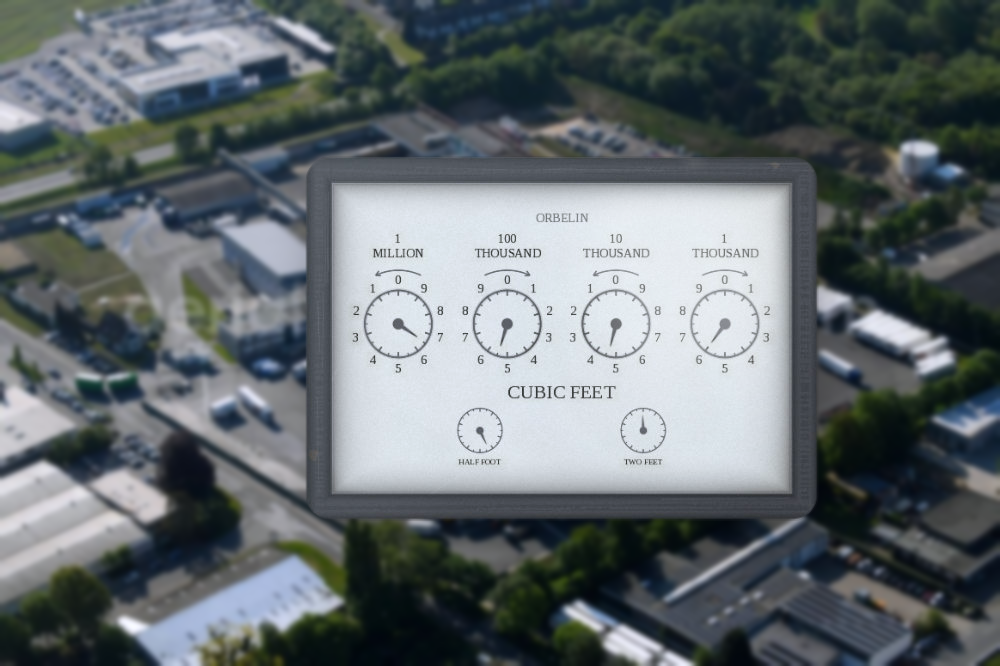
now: 654600
